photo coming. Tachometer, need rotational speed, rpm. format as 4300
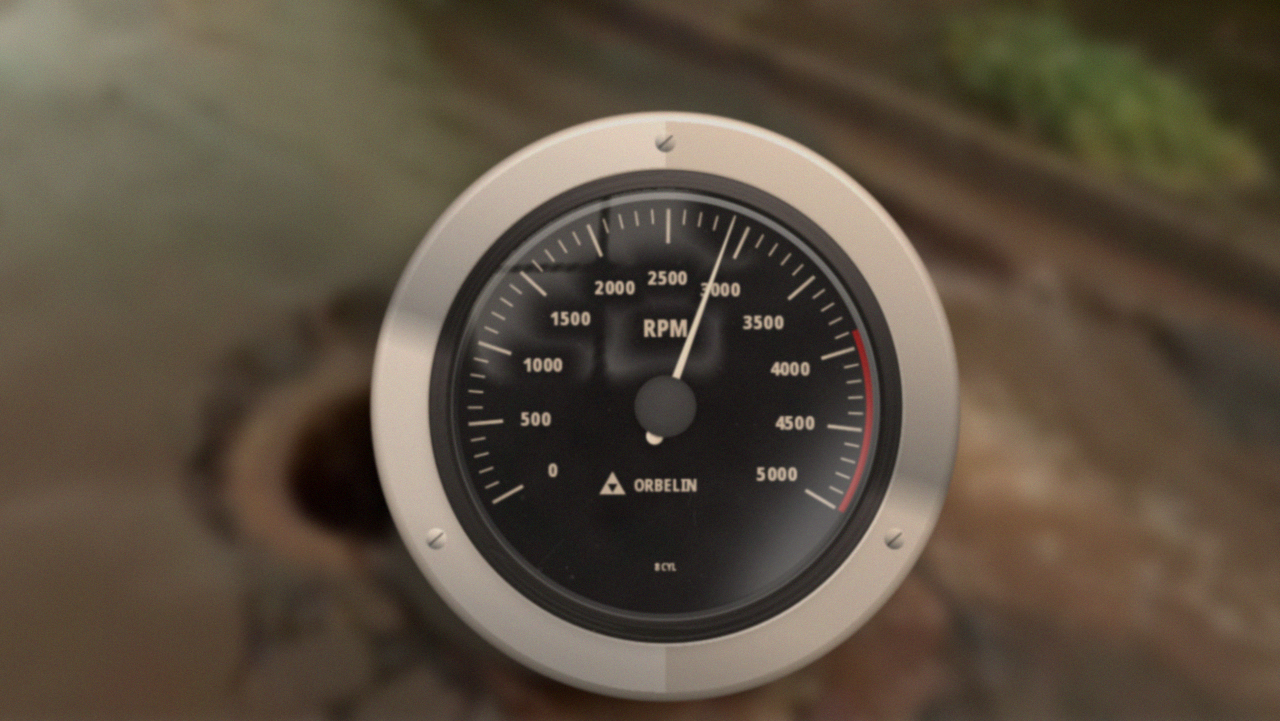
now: 2900
